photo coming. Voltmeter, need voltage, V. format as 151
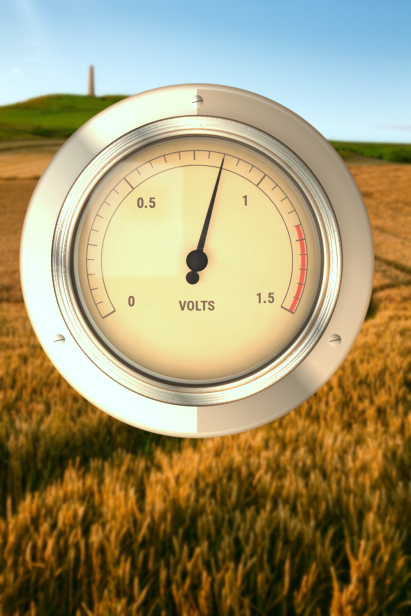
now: 0.85
